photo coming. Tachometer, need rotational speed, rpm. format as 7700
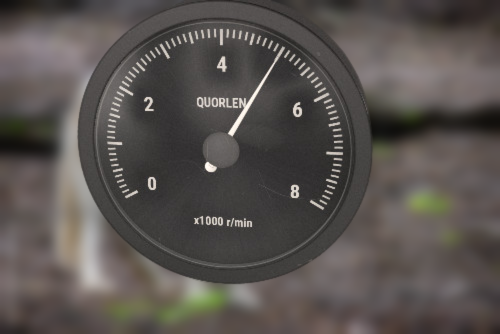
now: 5000
